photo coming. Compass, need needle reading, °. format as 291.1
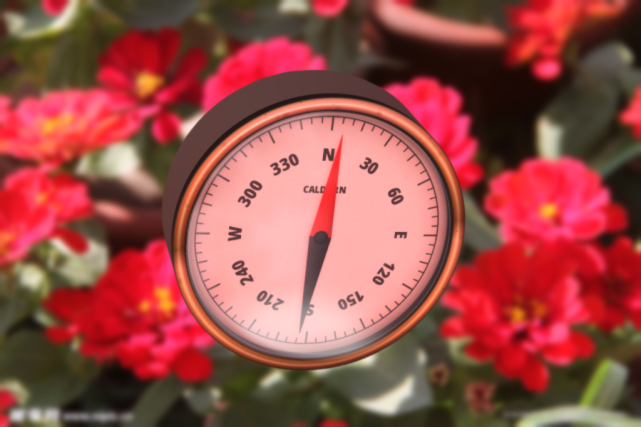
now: 5
